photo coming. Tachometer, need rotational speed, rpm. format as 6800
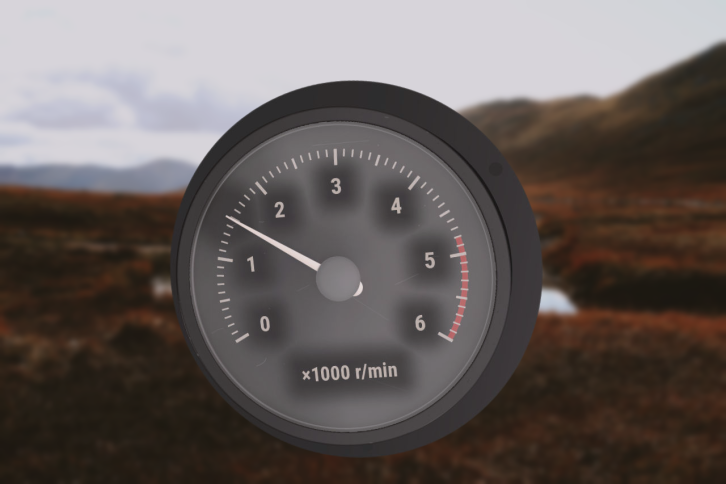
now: 1500
